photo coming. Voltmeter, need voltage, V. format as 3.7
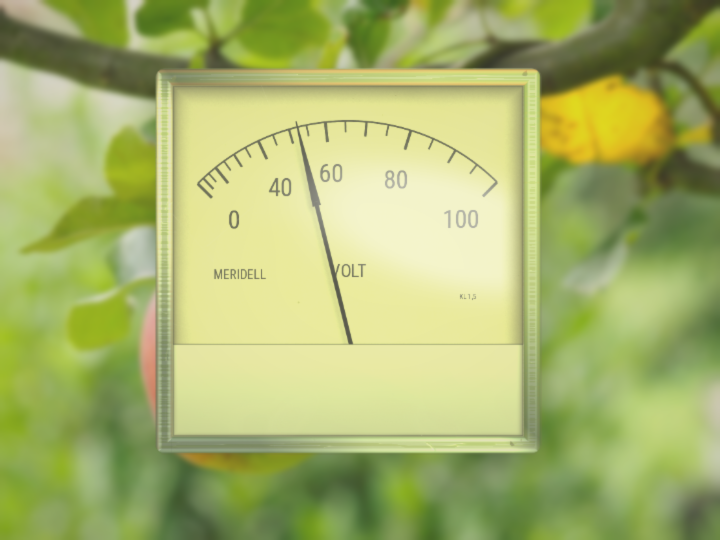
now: 52.5
